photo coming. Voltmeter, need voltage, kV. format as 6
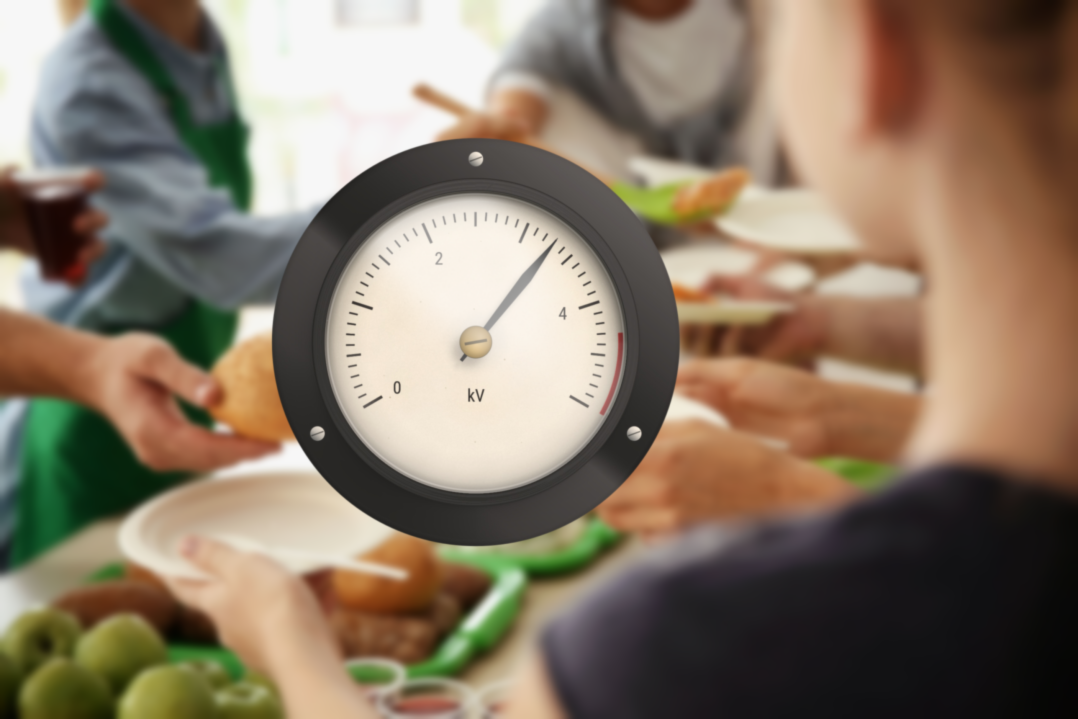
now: 3.3
